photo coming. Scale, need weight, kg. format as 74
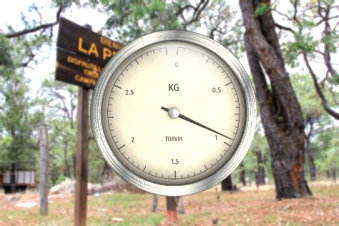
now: 0.95
